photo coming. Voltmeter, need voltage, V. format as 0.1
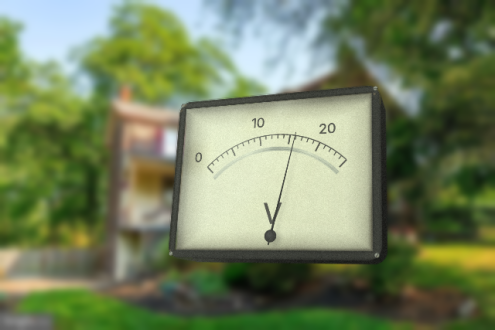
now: 16
